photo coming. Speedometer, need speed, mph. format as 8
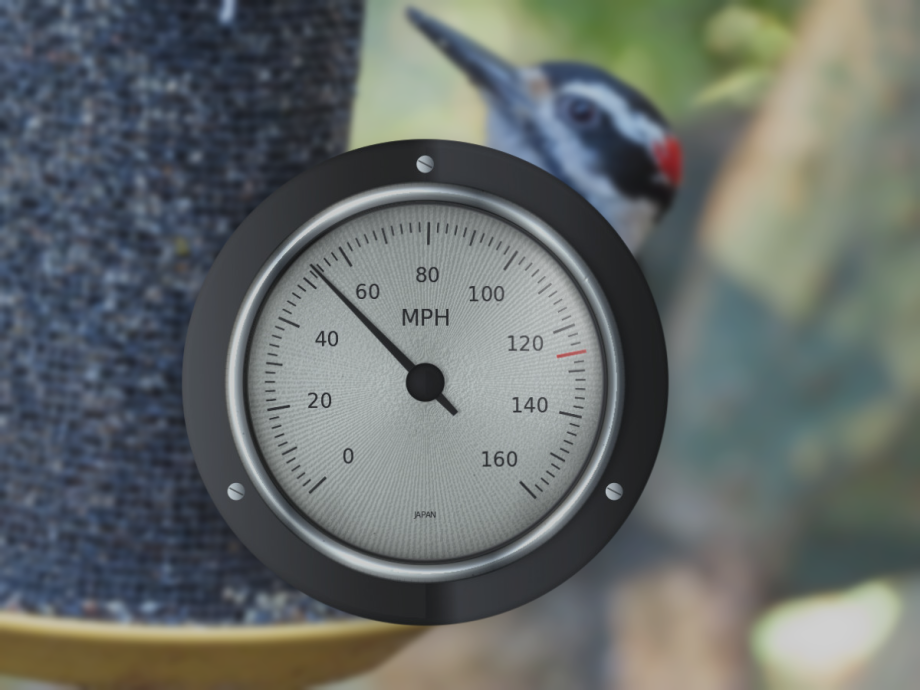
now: 53
